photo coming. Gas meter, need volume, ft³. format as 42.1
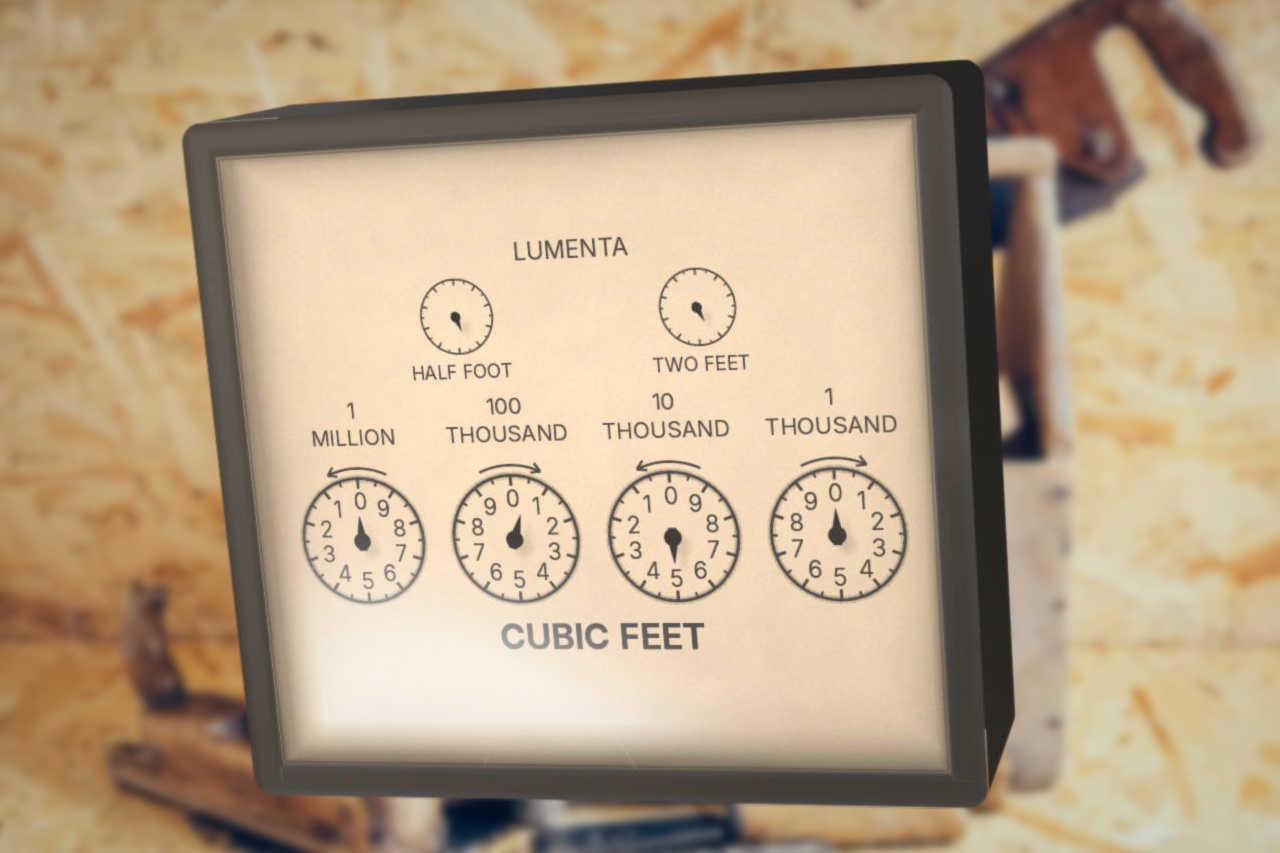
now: 5000
